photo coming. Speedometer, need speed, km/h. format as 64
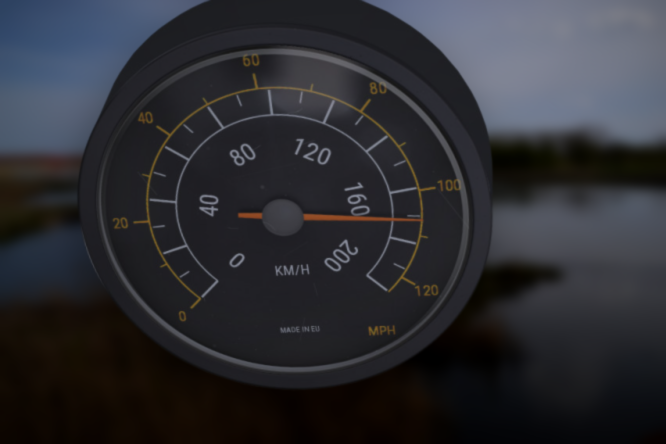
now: 170
